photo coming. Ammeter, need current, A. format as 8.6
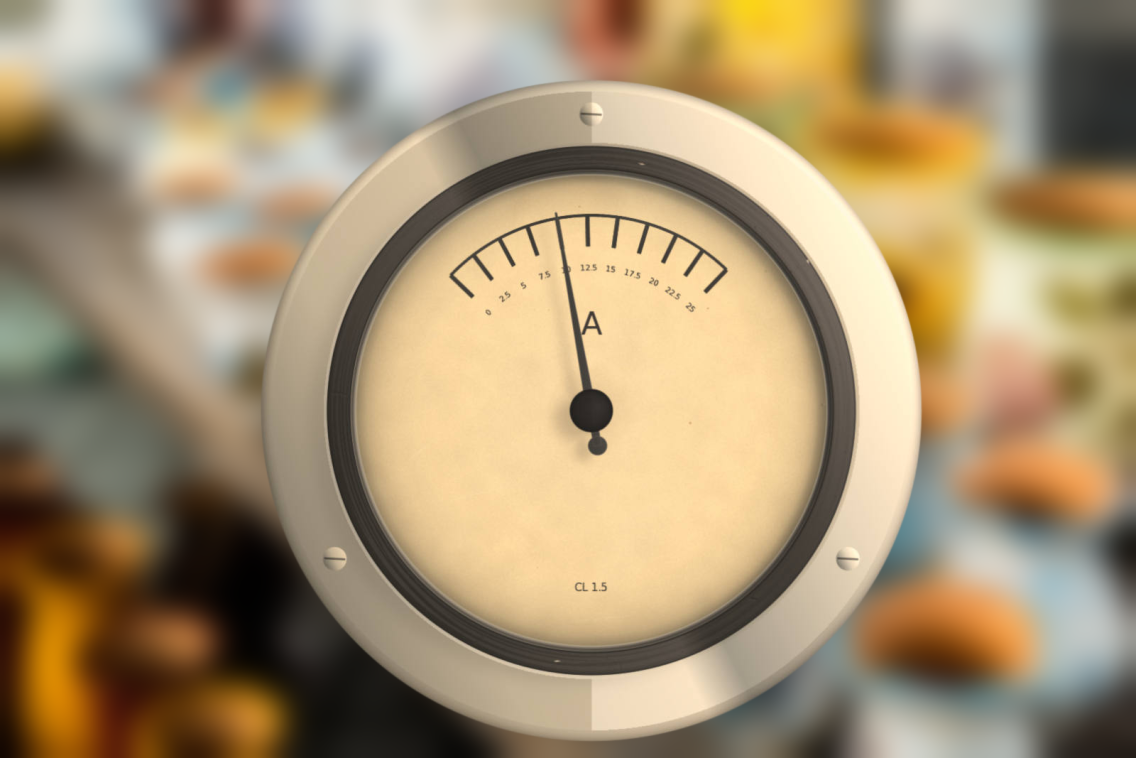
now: 10
